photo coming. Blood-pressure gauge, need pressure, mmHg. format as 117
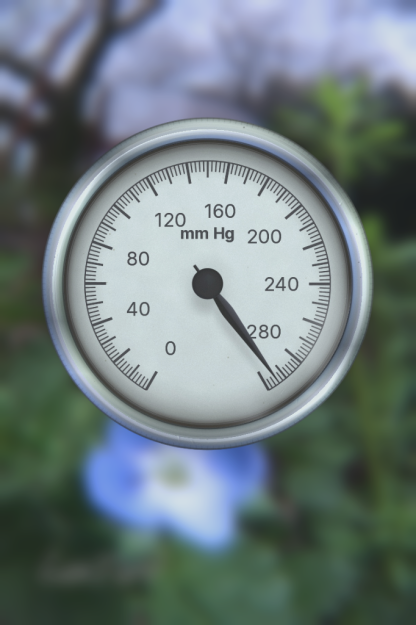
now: 294
